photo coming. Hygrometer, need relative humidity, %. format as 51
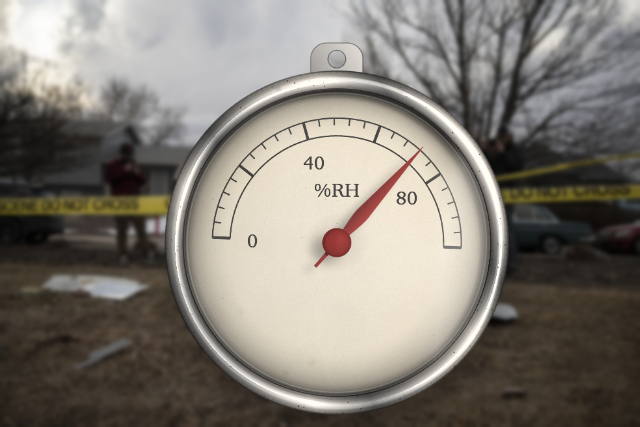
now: 72
